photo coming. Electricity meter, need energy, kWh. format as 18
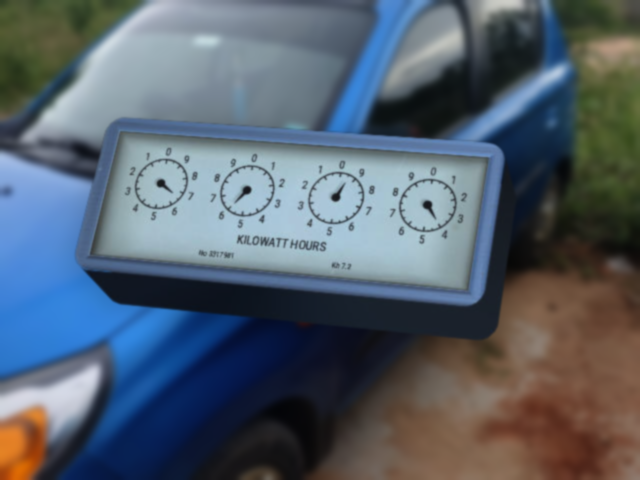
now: 6594
